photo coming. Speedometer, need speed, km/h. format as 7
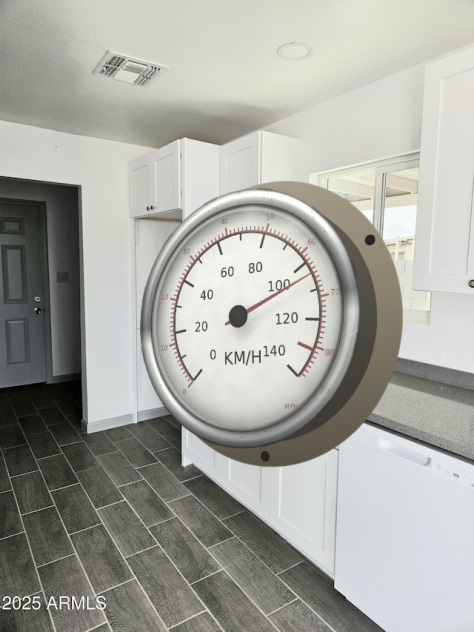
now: 105
